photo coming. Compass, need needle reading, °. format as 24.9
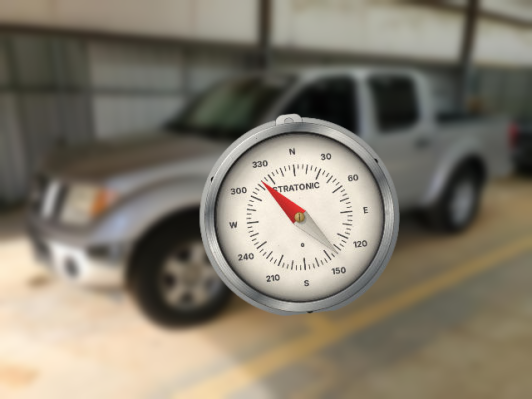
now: 320
